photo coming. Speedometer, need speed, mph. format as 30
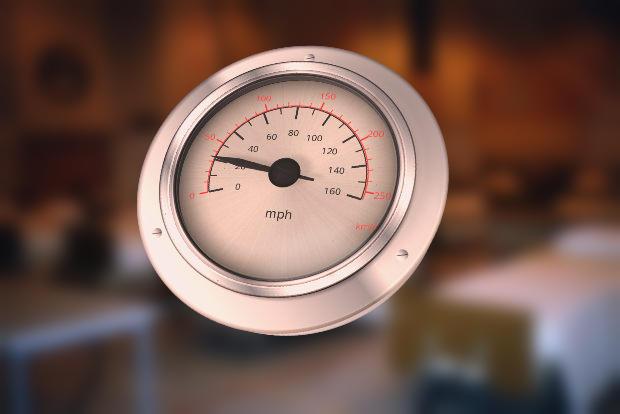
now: 20
